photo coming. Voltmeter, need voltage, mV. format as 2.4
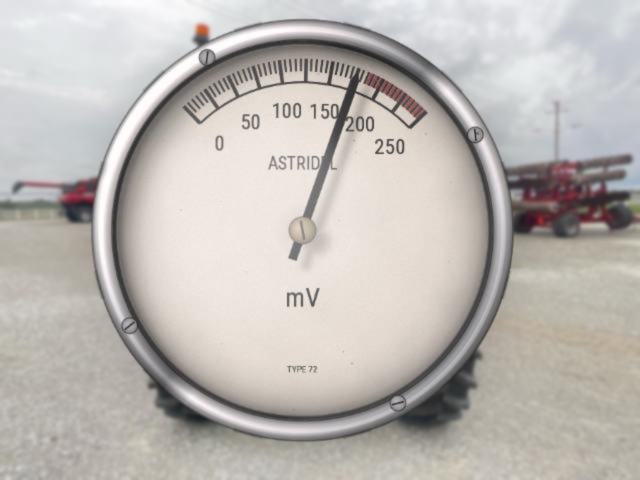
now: 175
